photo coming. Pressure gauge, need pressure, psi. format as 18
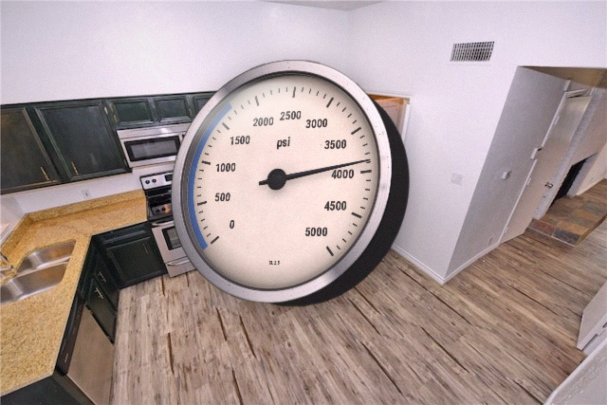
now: 3900
